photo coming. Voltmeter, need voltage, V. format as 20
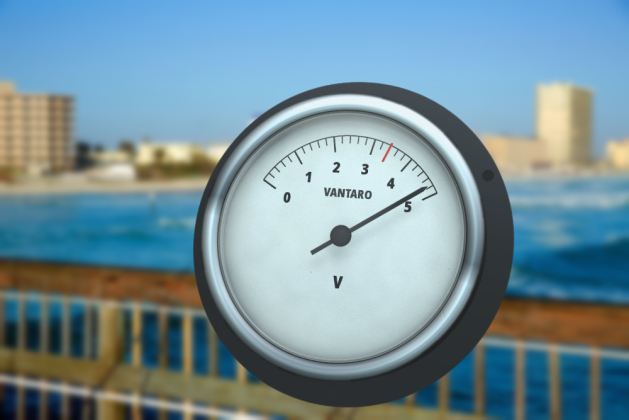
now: 4.8
